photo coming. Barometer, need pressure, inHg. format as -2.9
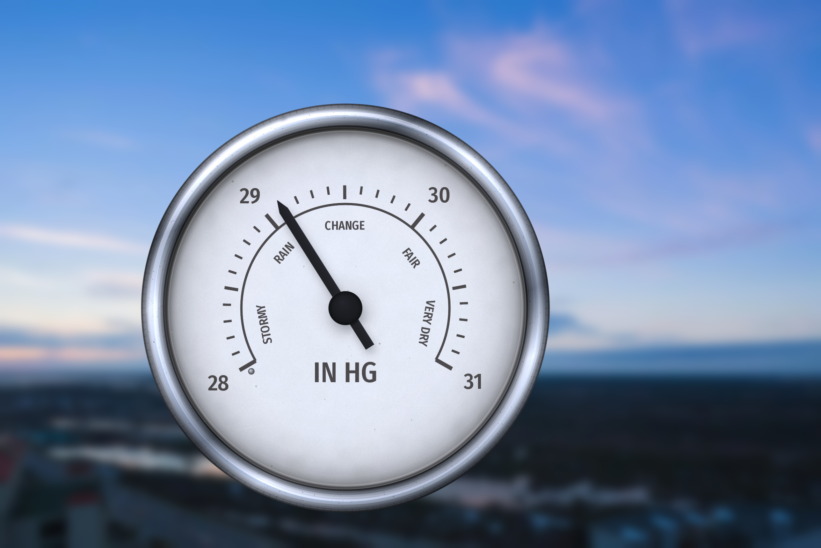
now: 29.1
